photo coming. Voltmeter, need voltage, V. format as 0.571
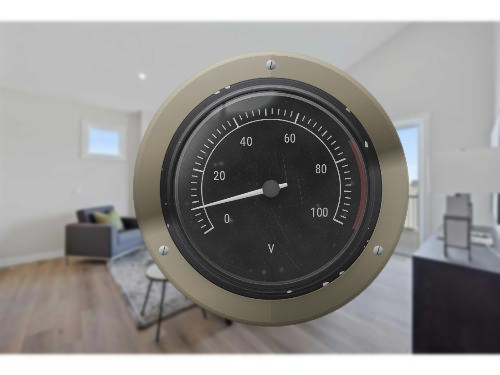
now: 8
